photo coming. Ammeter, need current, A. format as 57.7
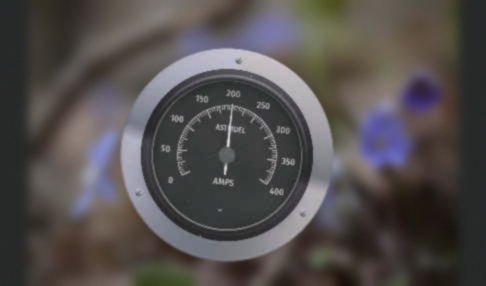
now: 200
